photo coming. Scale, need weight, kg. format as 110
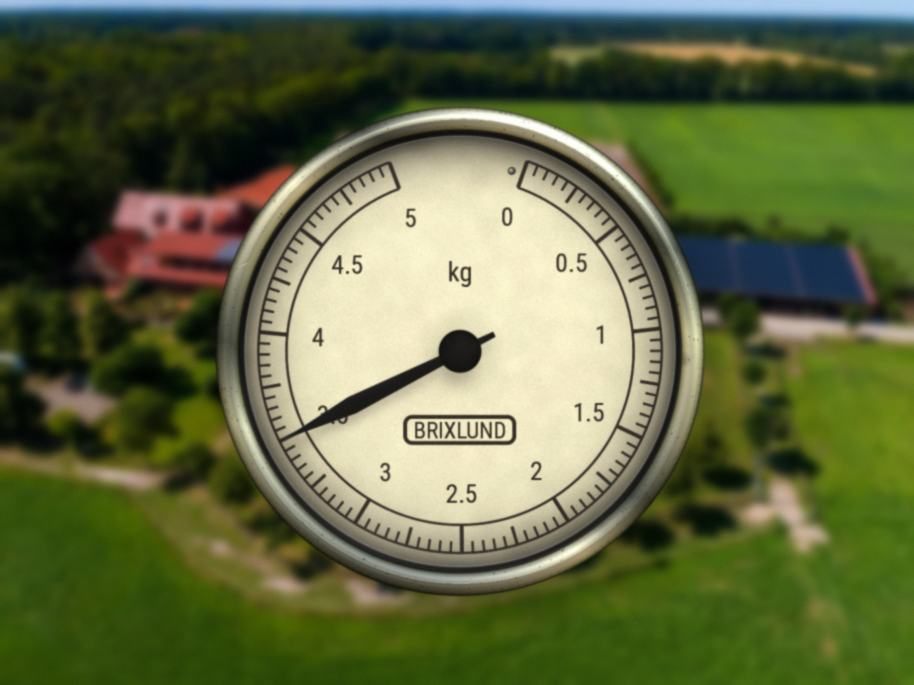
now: 3.5
